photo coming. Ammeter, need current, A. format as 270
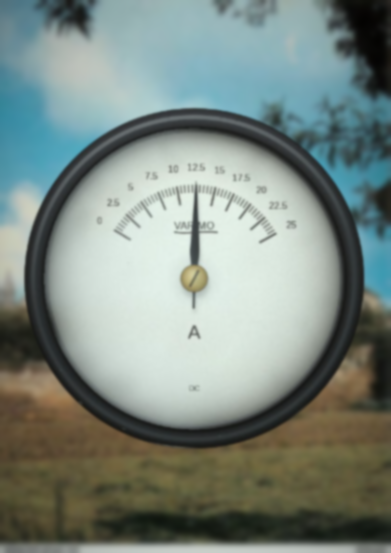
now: 12.5
